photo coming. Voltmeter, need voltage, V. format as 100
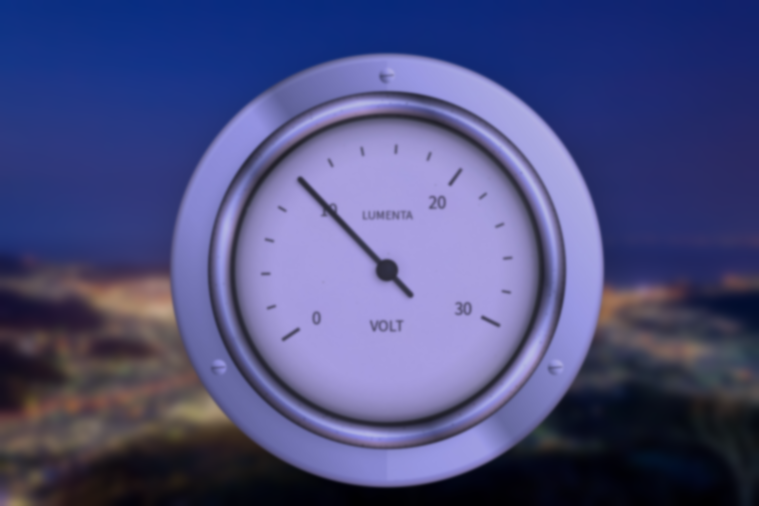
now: 10
